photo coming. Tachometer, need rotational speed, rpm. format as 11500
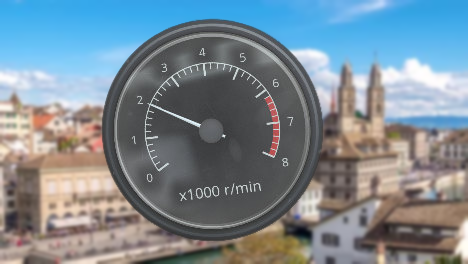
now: 2000
